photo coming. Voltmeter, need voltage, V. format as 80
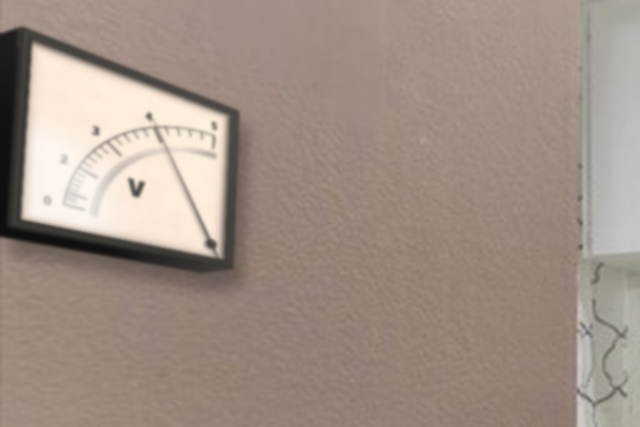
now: 4
